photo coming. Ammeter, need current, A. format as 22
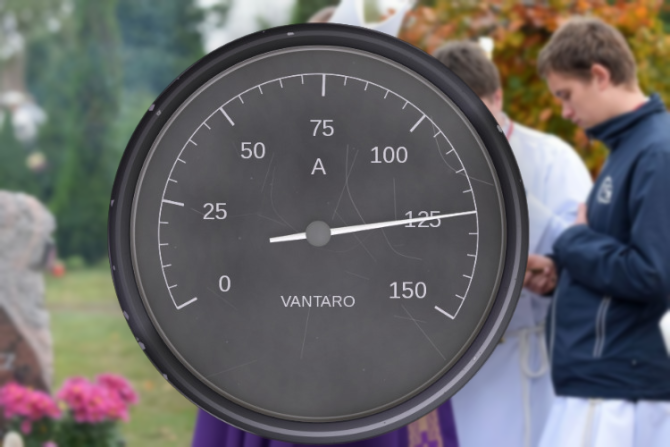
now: 125
